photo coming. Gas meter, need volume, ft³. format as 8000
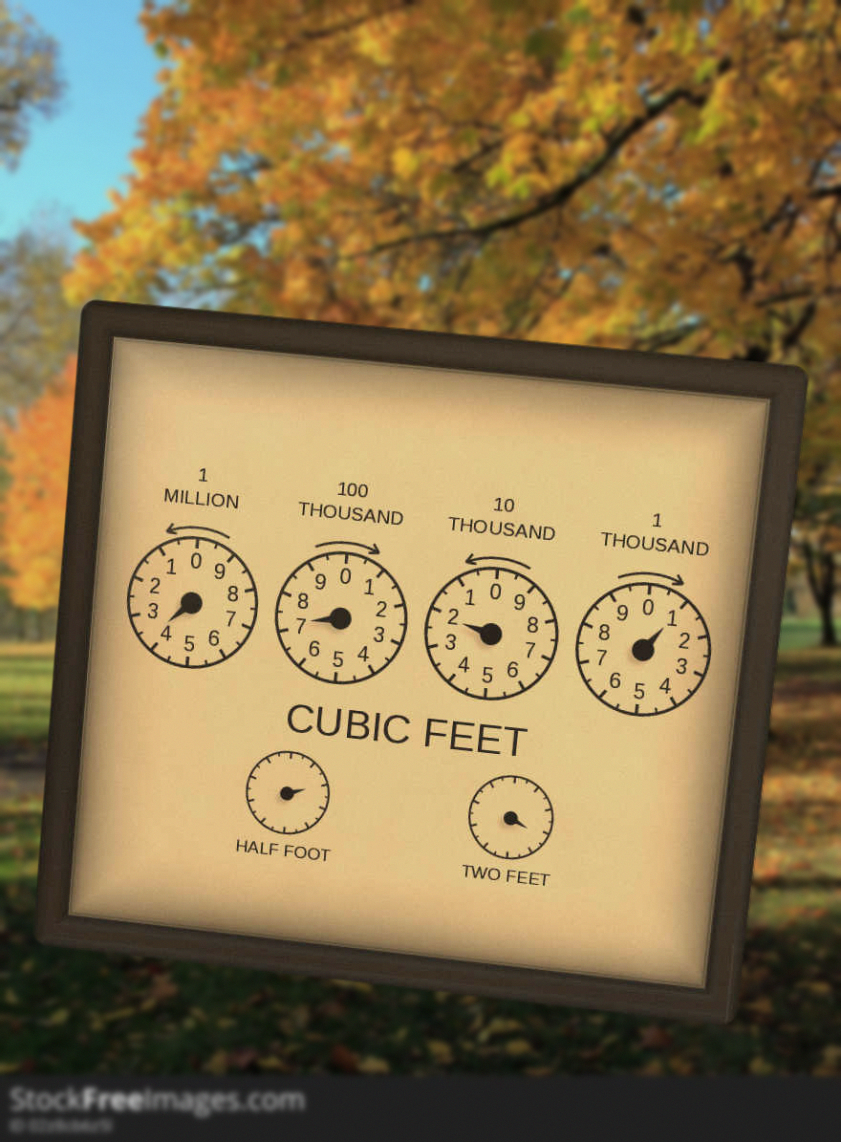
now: 372100
